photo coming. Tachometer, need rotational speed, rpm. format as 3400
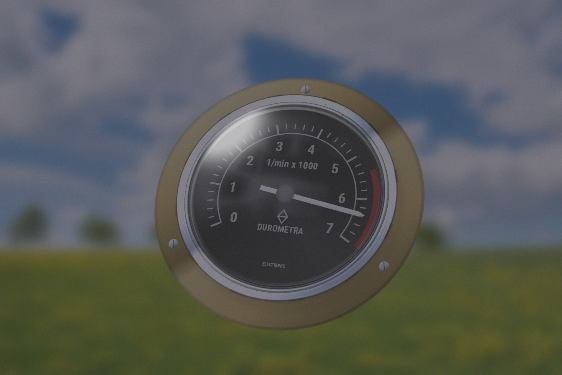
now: 6400
